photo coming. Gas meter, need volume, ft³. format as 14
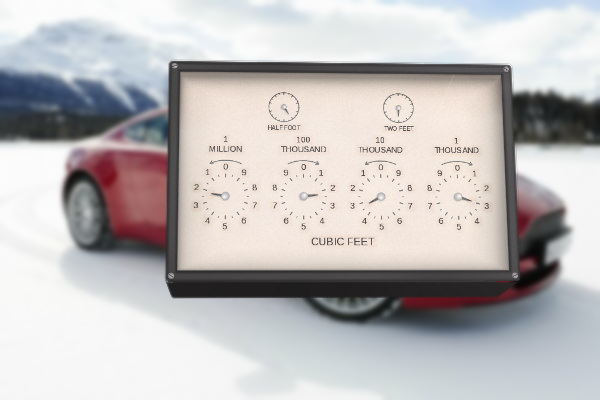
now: 223300
